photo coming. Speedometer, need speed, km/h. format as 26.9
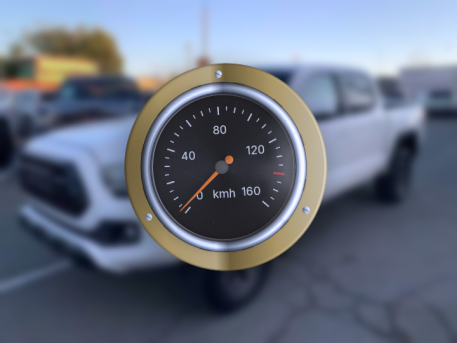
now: 2.5
